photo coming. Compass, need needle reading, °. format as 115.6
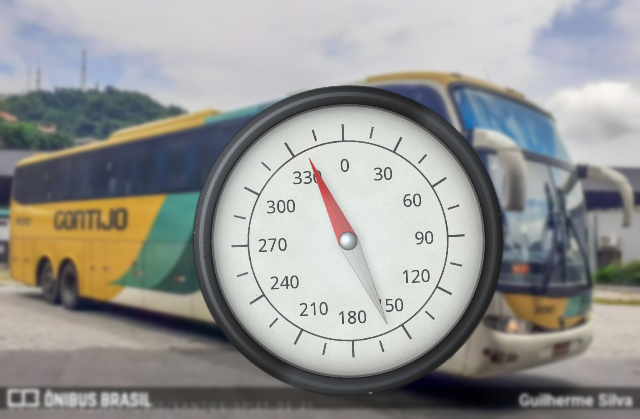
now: 337.5
